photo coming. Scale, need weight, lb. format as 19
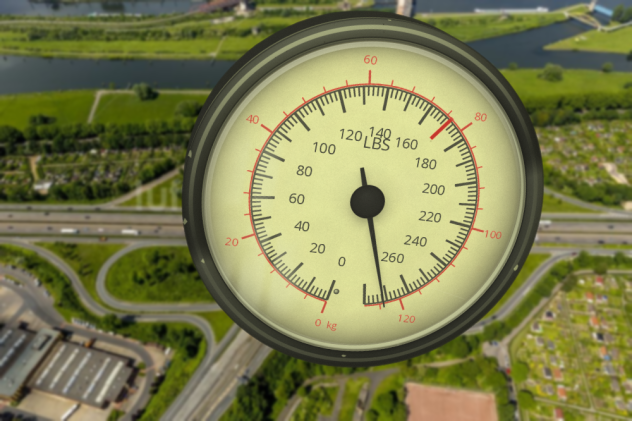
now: 272
